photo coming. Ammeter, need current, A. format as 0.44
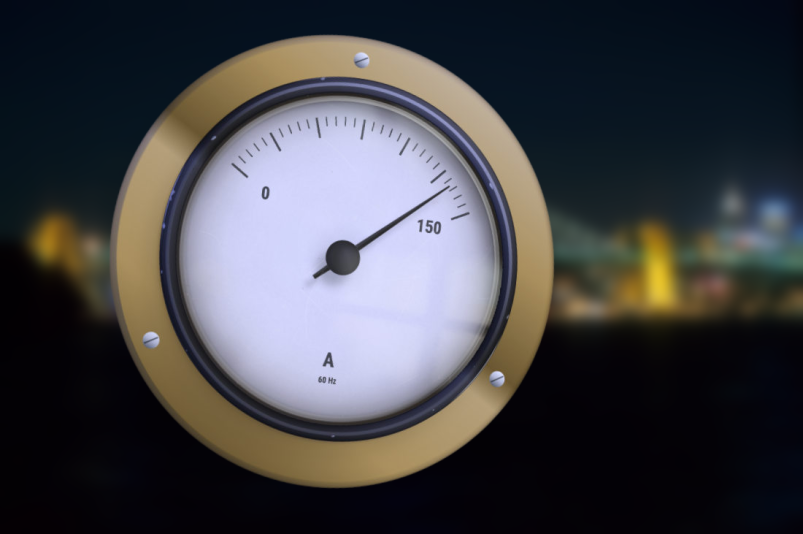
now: 132.5
